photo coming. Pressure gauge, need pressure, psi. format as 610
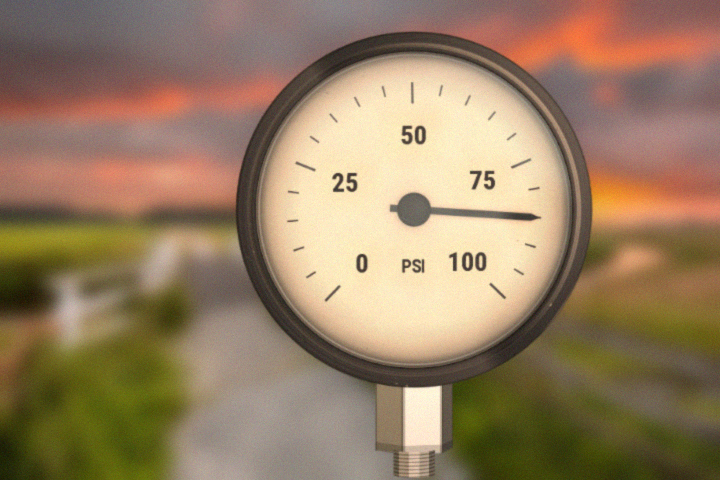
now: 85
